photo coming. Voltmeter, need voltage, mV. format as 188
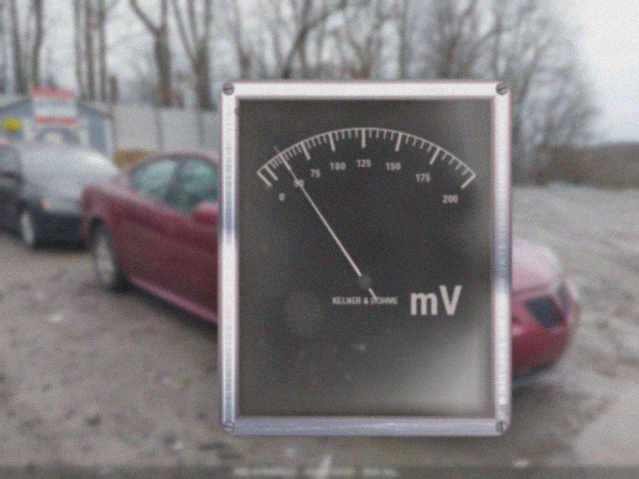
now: 50
